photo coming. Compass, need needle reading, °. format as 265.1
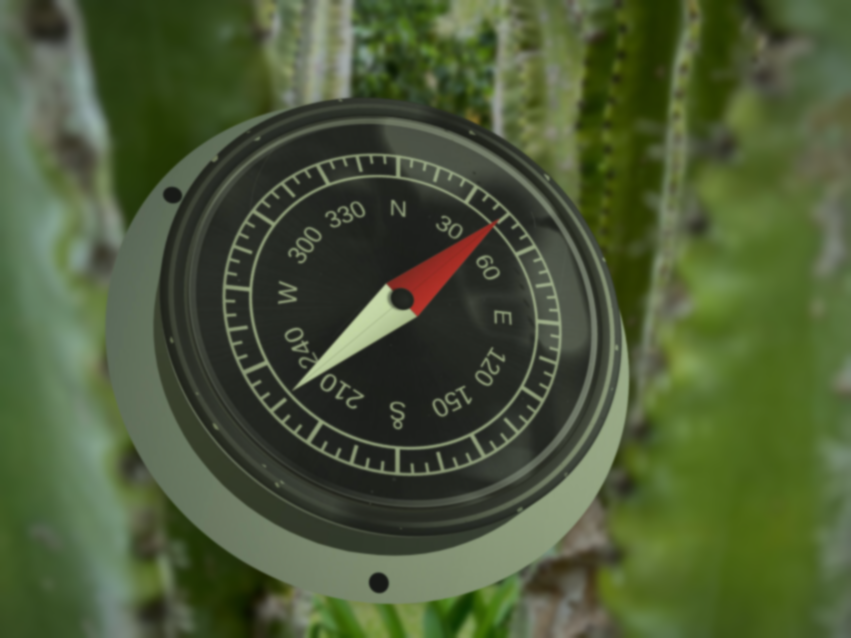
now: 45
